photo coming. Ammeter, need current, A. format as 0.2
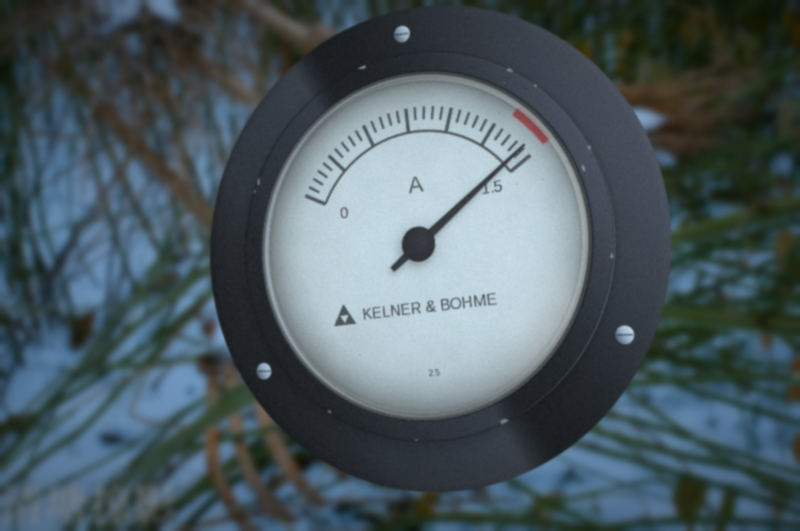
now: 1.45
